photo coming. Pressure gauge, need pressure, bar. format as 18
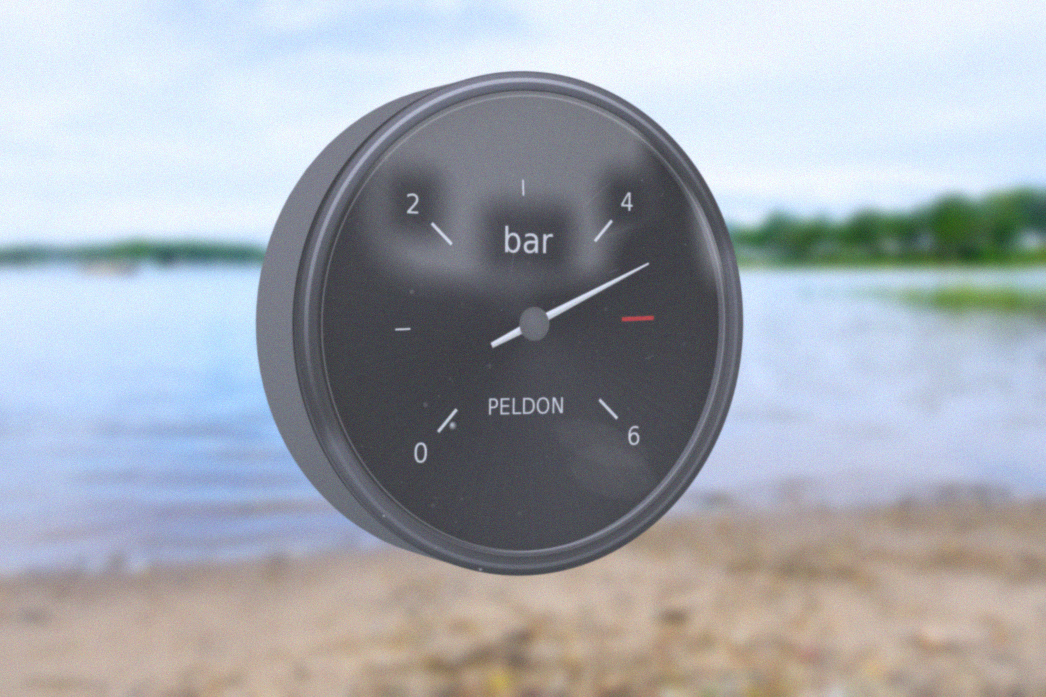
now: 4.5
